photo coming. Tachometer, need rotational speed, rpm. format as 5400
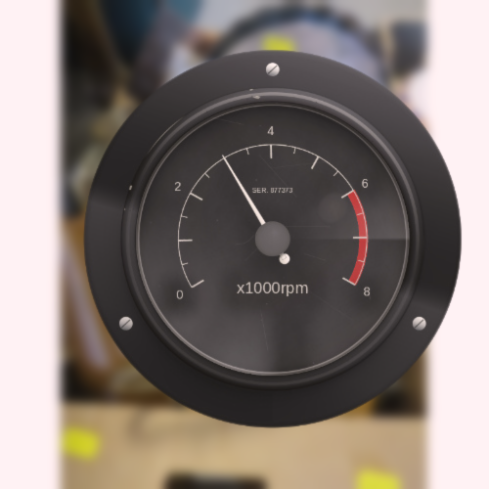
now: 3000
